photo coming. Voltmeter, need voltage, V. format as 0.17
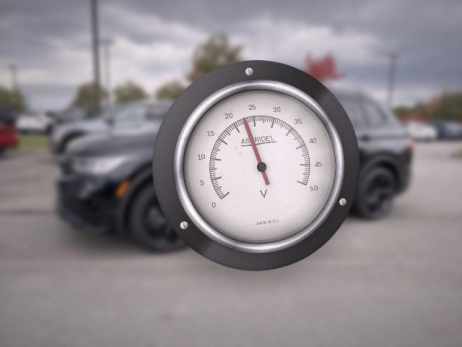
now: 22.5
